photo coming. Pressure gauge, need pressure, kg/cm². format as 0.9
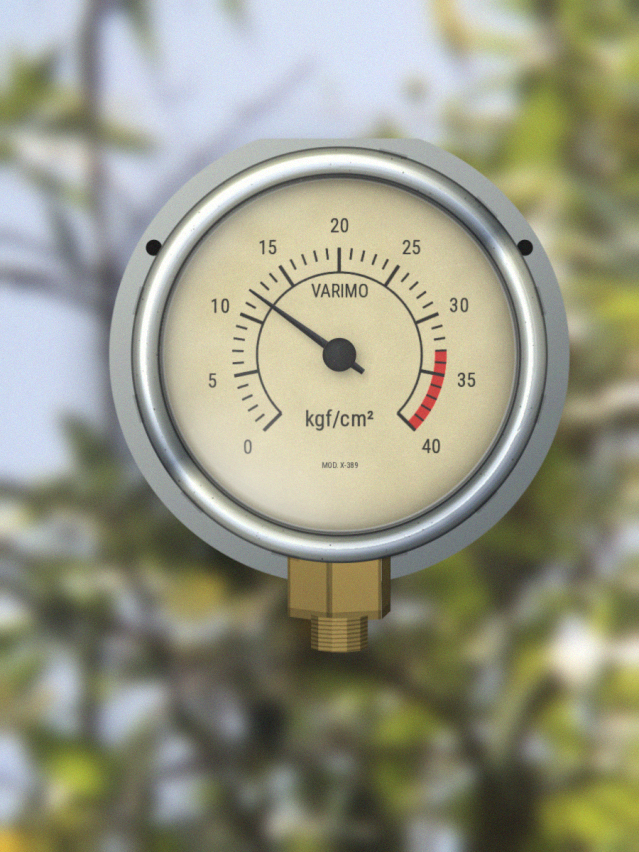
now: 12
